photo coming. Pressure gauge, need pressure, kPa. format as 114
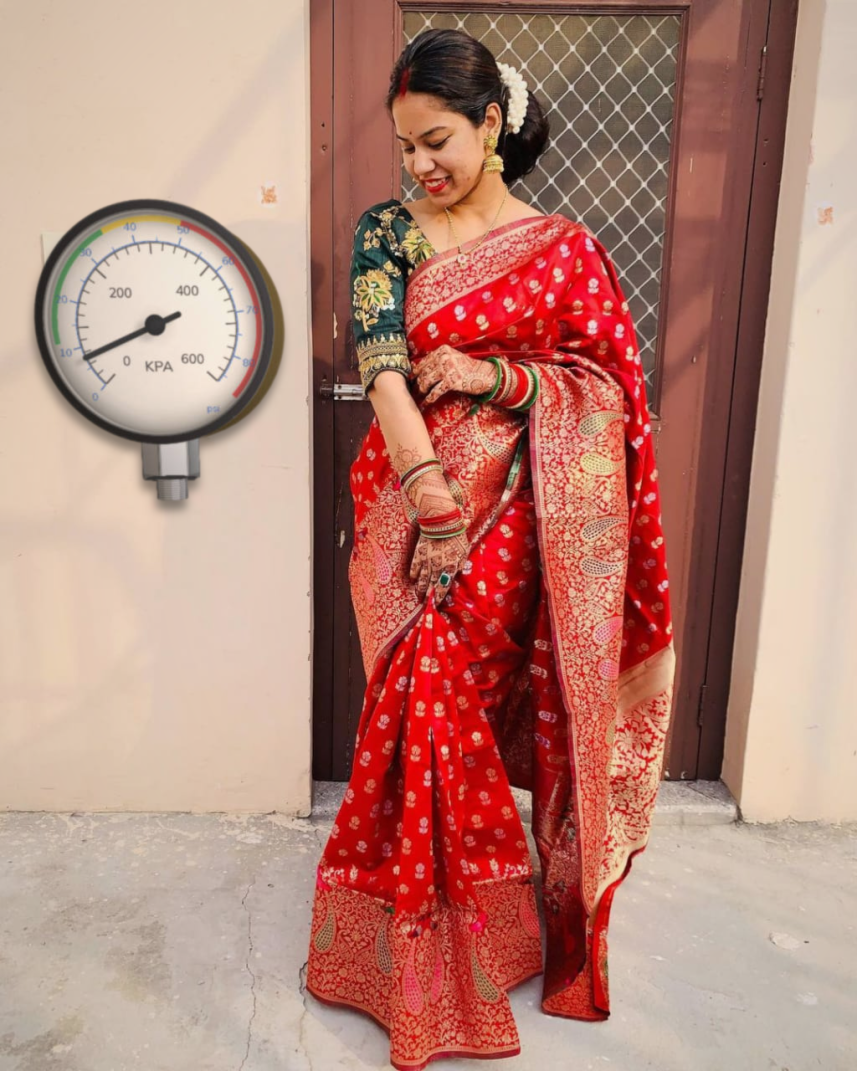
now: 50
